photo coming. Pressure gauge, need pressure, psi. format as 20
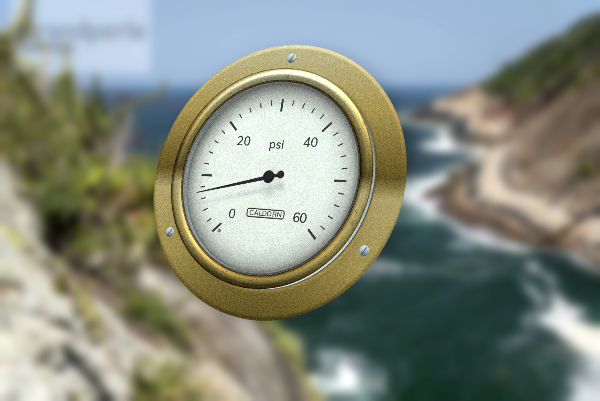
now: 7
